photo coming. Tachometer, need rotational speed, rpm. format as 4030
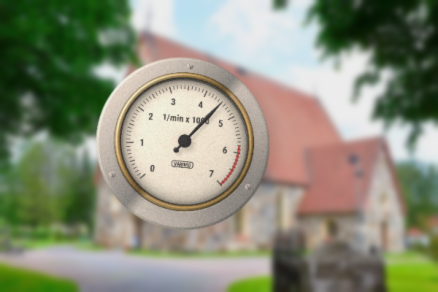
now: 4500
